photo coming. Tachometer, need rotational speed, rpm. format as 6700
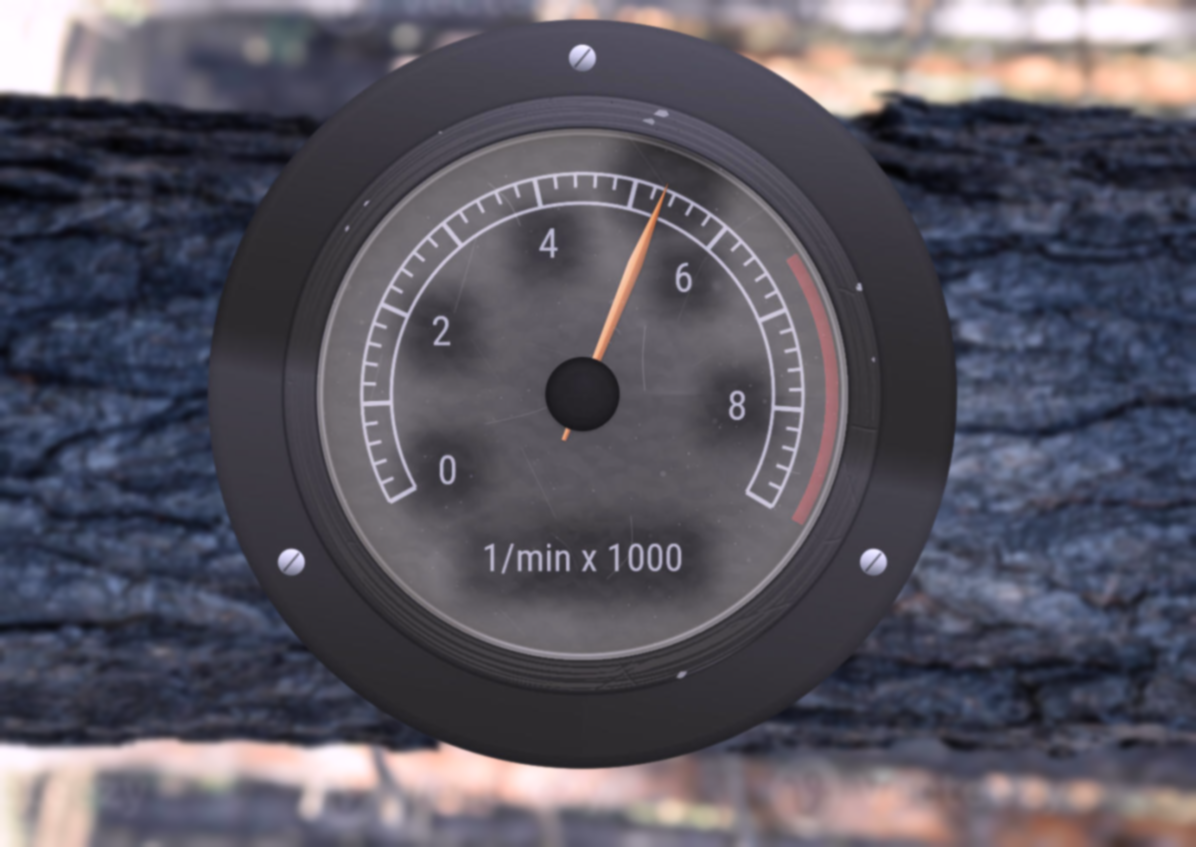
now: 5300
